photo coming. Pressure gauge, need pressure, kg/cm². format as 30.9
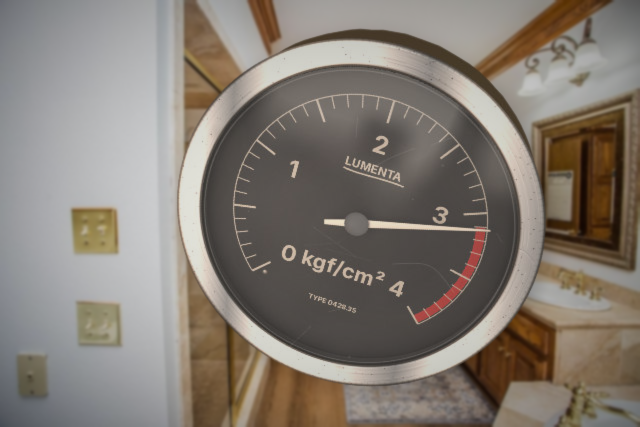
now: 3.1
